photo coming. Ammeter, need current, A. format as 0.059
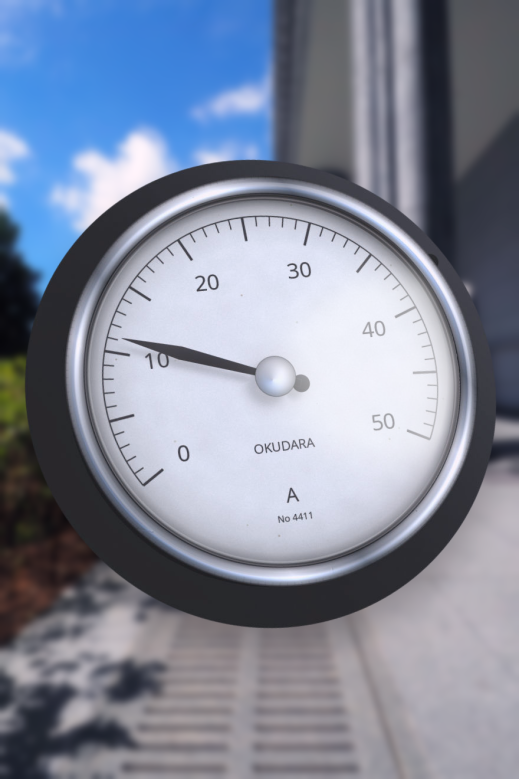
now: 11
